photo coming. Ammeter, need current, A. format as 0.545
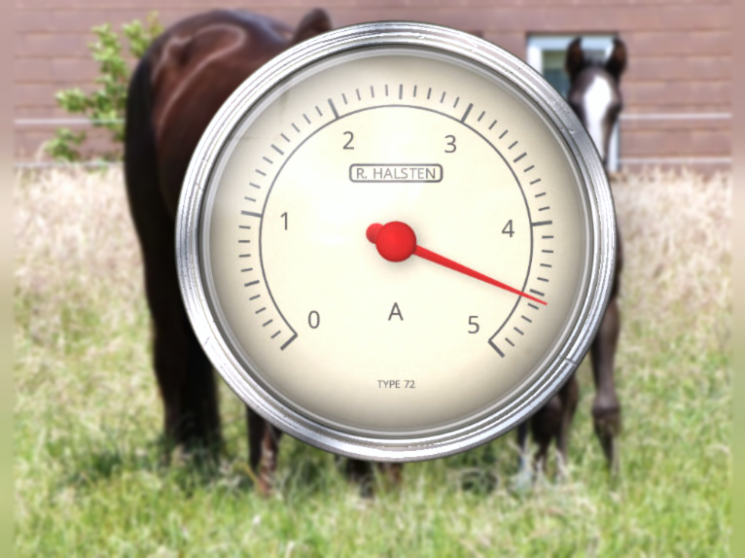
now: 4.55
